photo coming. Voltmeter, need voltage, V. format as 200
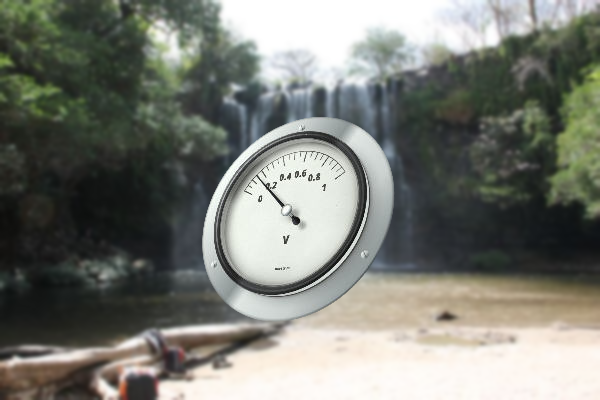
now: 0.15
